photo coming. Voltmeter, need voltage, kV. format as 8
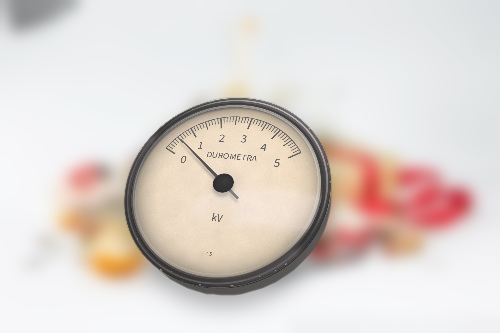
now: 0.5
